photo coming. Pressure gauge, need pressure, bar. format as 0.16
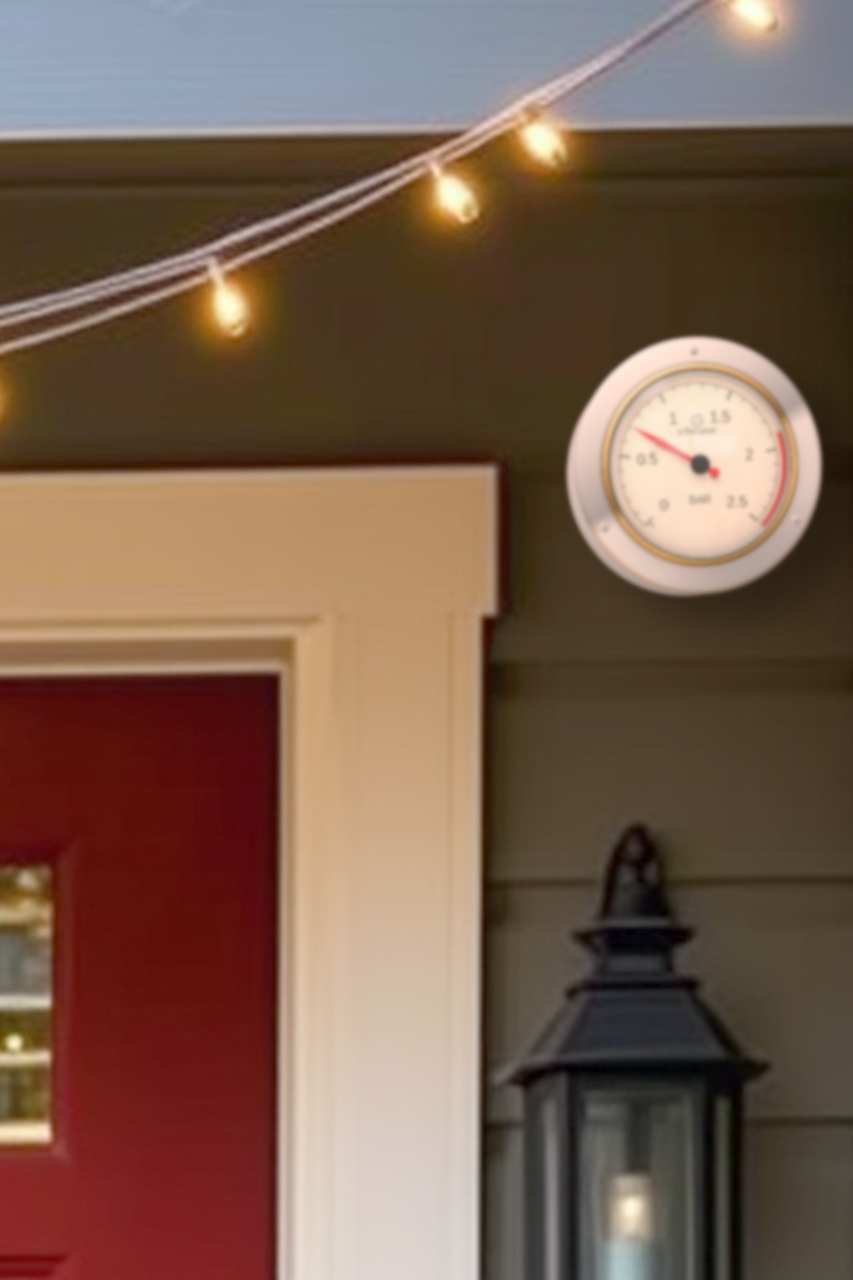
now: 0.7
